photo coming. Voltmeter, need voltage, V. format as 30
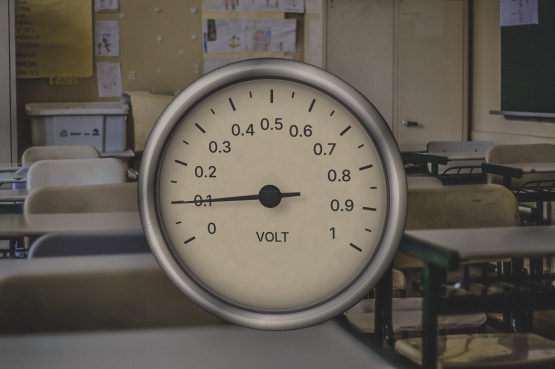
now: 0.1
